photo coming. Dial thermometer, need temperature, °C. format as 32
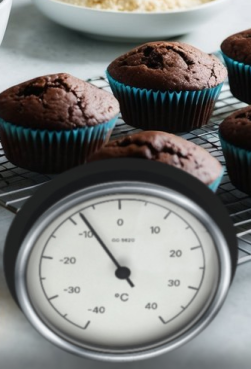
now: -7.5
